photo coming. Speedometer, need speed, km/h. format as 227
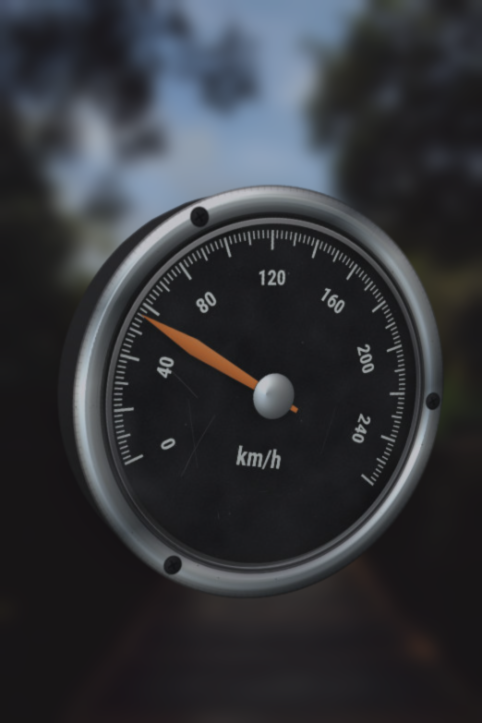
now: 56
